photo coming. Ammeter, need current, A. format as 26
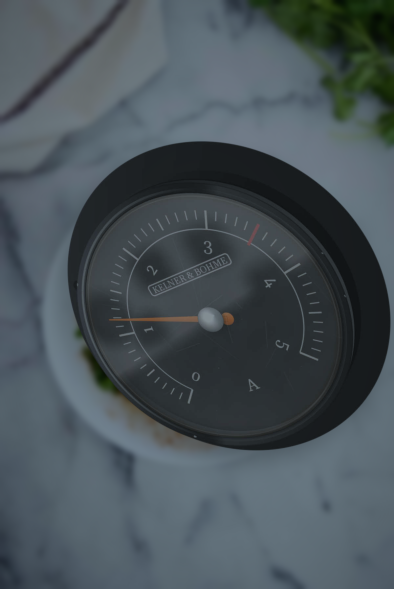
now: 1.2
